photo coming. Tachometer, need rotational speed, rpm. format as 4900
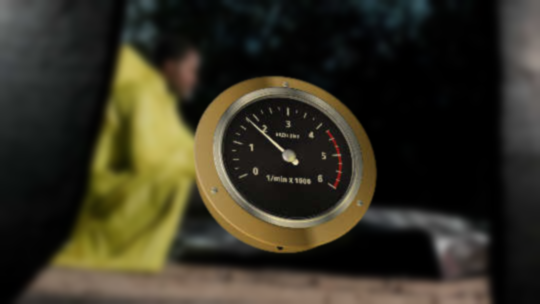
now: 1750
